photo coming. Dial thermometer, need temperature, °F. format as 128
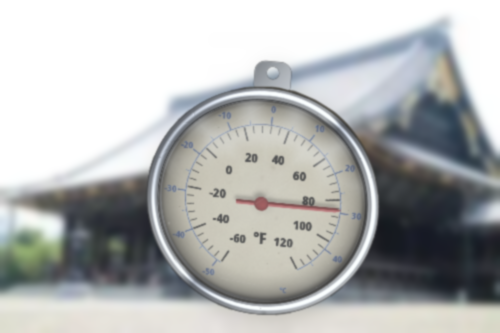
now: 84
